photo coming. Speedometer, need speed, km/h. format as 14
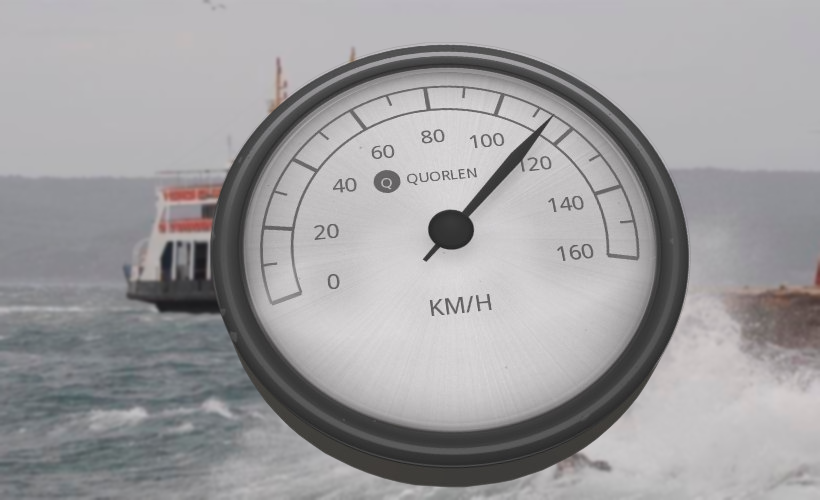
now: 115
